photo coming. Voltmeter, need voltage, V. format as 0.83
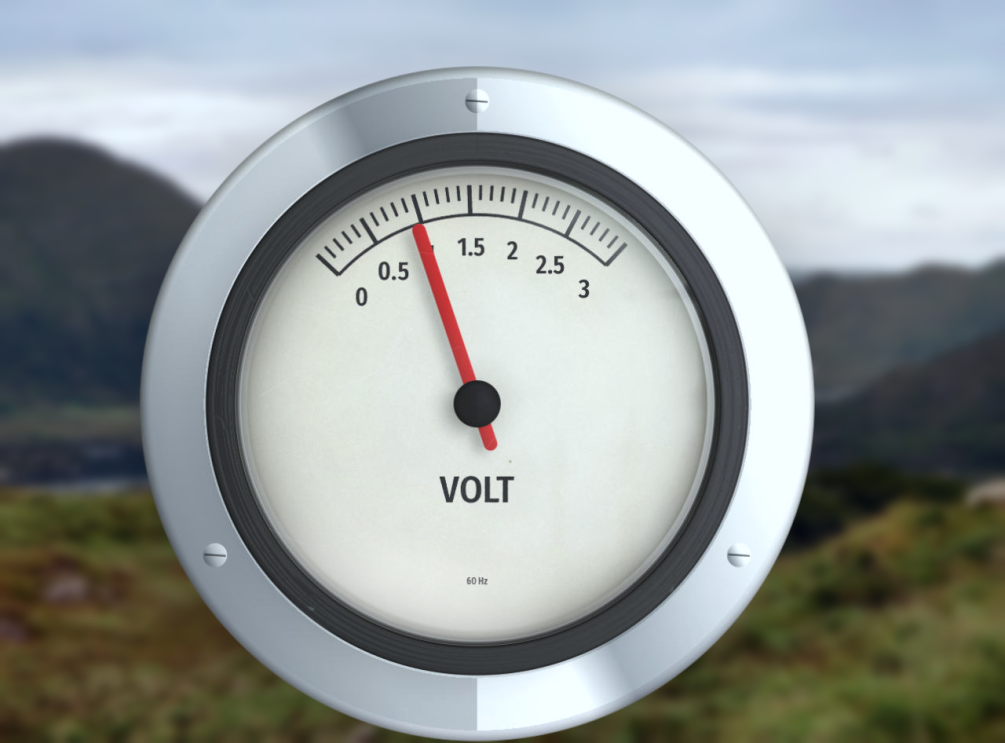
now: 0.95
